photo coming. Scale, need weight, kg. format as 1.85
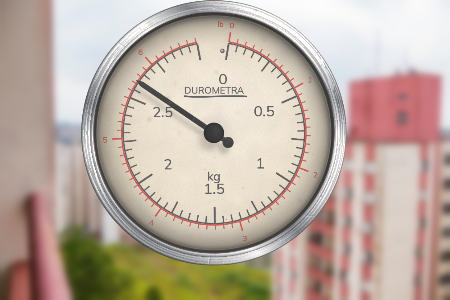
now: 2.6
